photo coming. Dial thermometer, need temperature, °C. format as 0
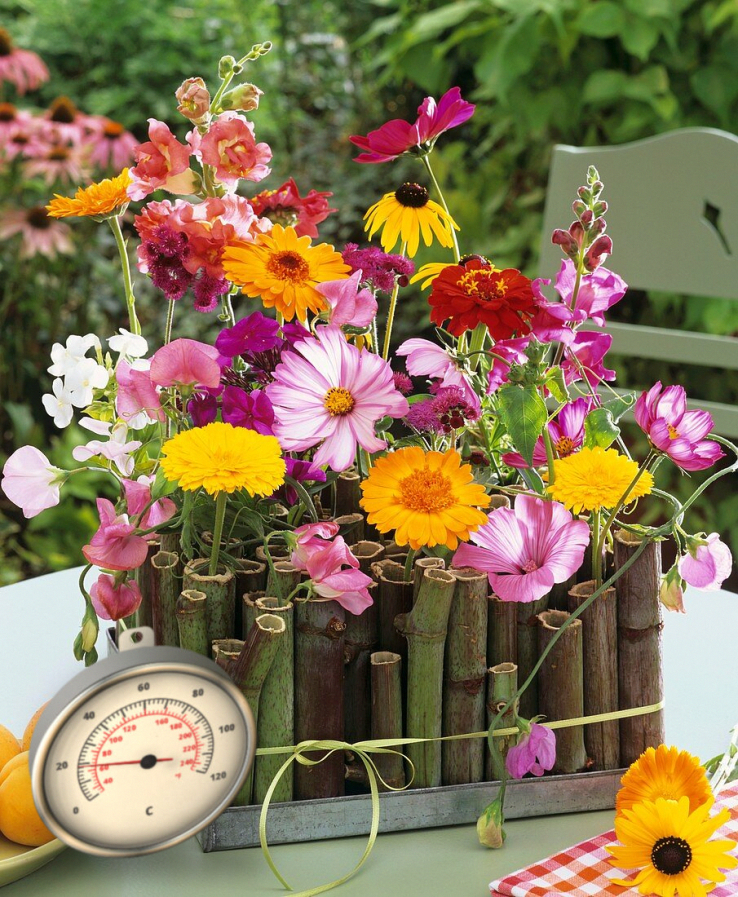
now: 20
